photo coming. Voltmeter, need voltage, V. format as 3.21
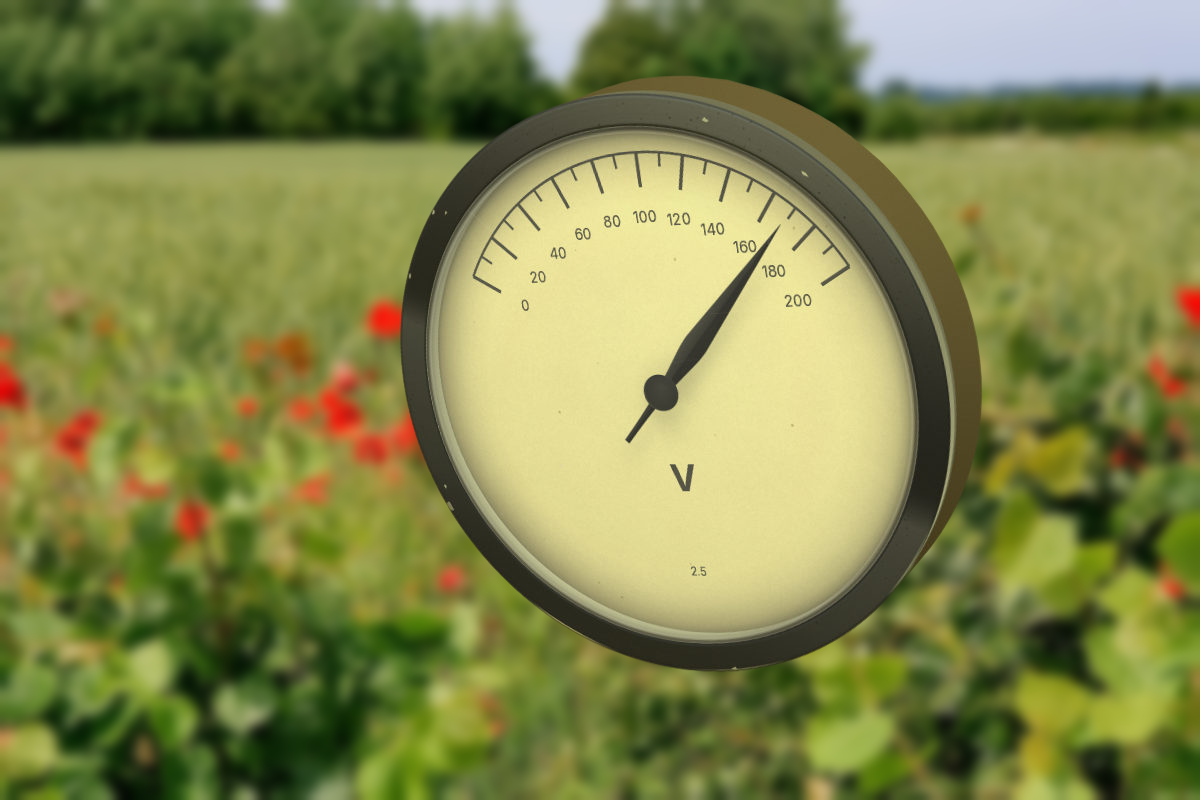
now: 170
